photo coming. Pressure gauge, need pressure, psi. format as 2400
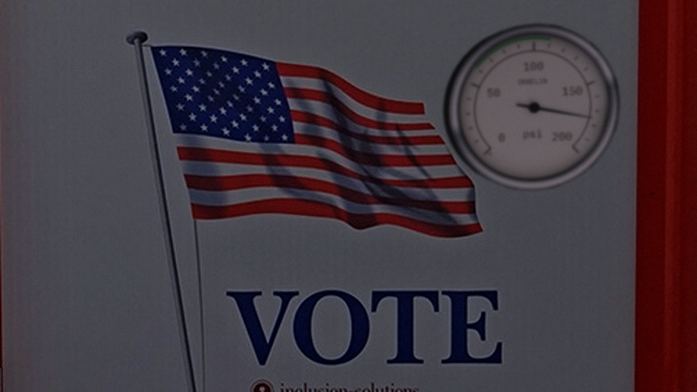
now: 175
